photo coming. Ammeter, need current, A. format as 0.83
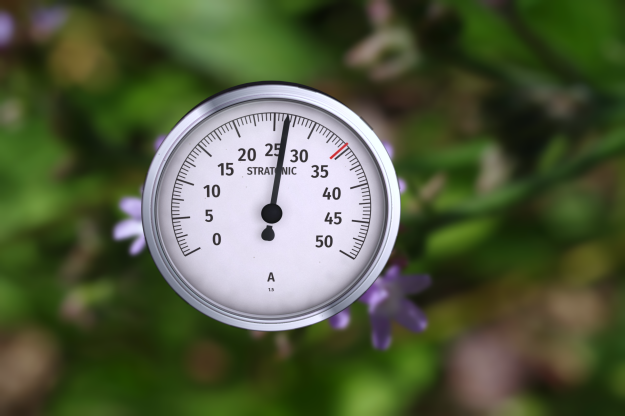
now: 26.5
